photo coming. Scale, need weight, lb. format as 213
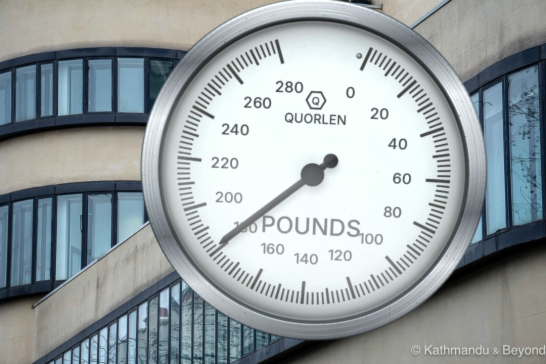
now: 182
